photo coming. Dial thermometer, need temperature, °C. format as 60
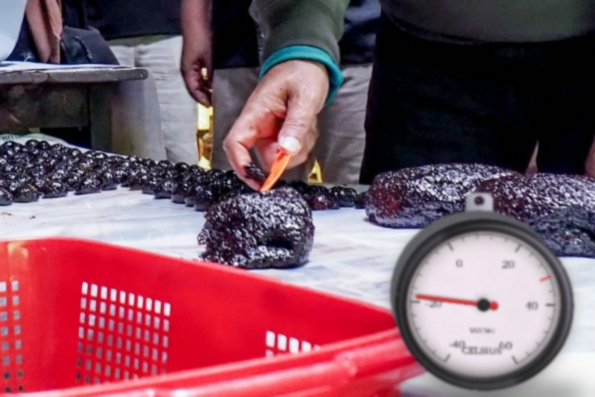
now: -18
